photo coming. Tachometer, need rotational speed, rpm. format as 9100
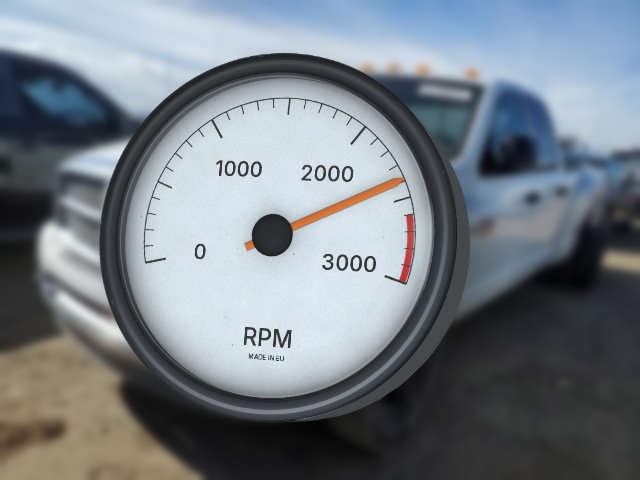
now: 2400
